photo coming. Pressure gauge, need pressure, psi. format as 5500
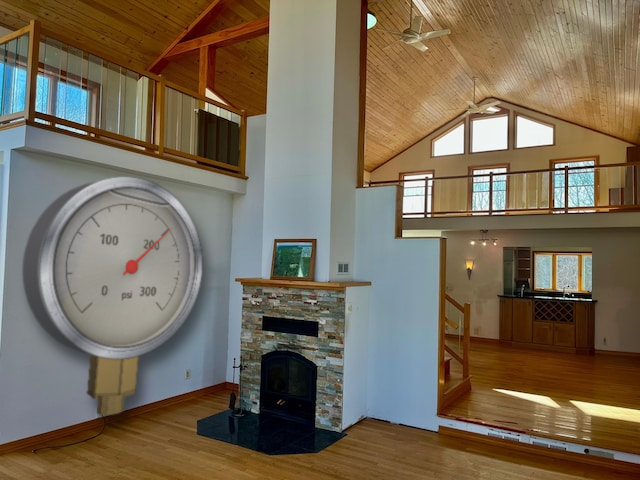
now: 200
